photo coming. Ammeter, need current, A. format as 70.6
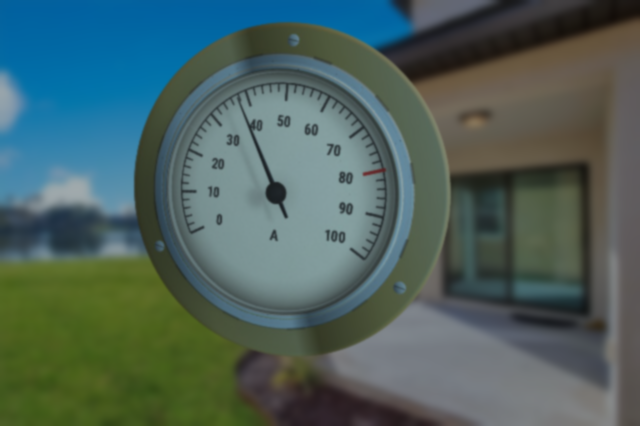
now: 38
